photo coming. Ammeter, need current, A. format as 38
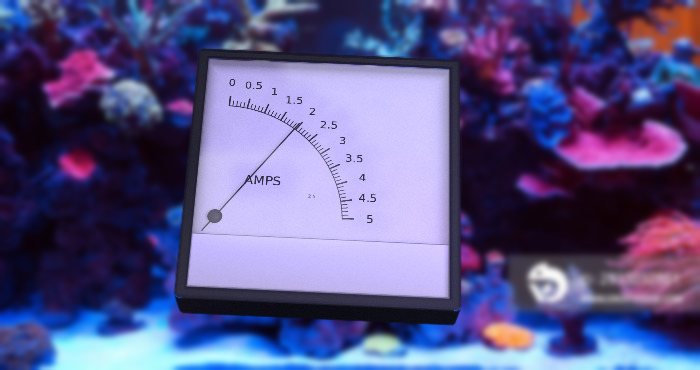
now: 2
